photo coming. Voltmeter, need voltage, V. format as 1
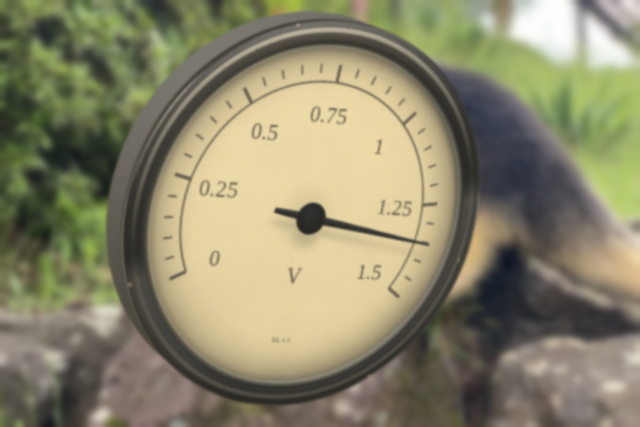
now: 1.35
